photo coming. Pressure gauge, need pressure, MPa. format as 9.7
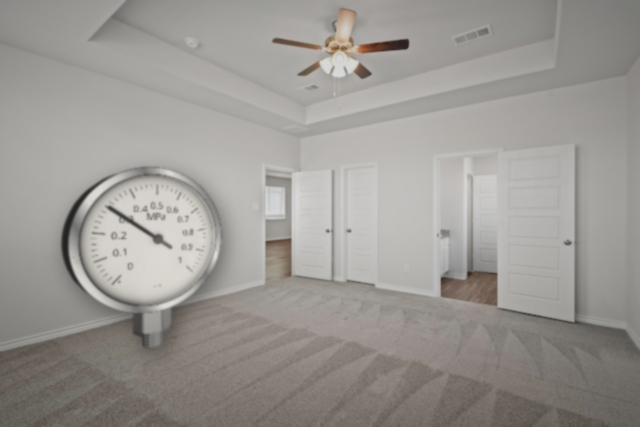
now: 0.3
